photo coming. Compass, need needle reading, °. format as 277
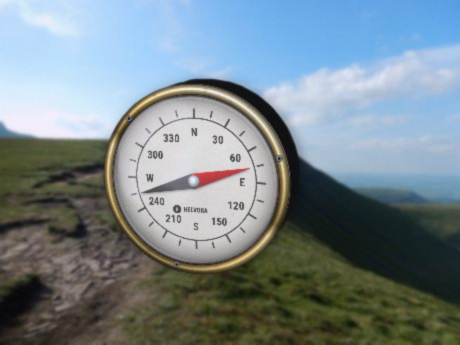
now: 75
